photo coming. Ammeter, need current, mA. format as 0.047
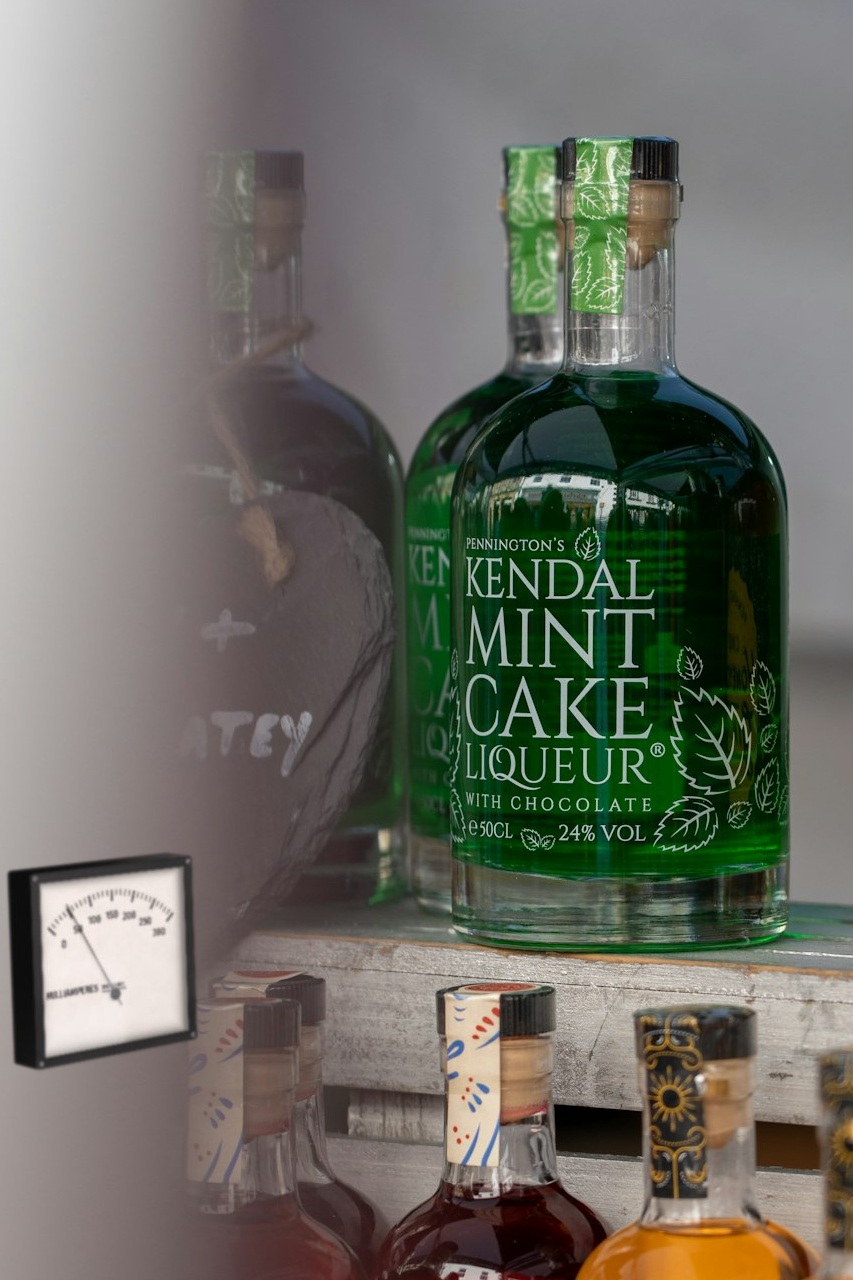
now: 50
